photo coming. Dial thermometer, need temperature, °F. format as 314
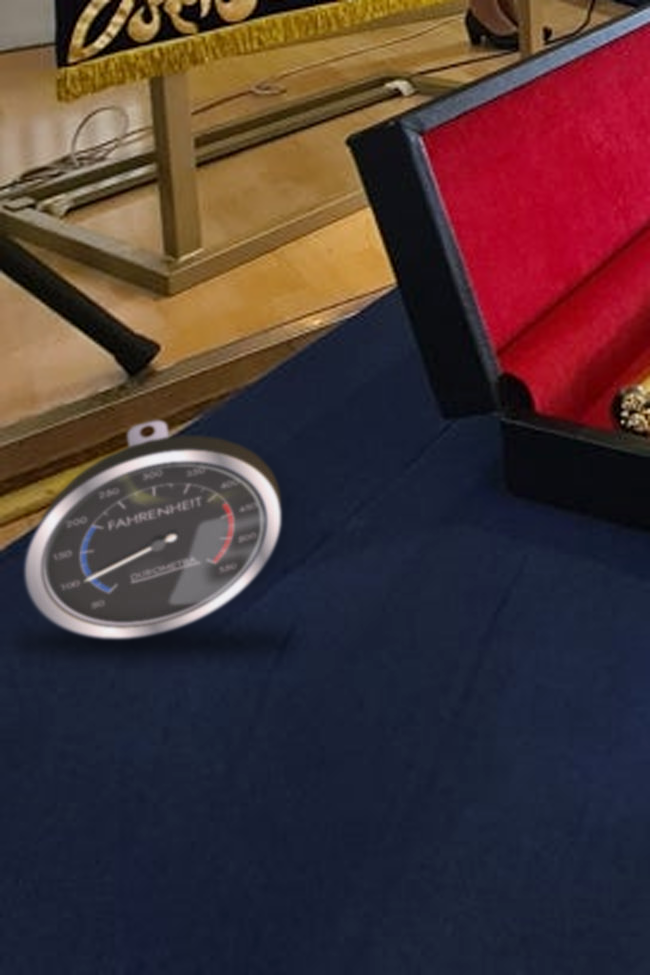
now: 100
